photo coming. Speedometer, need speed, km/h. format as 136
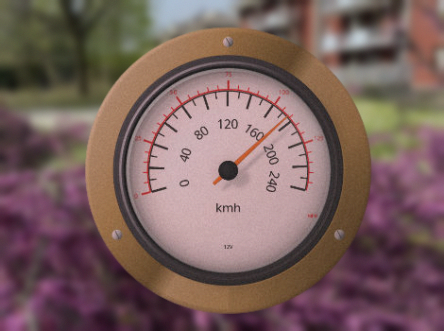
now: 175
